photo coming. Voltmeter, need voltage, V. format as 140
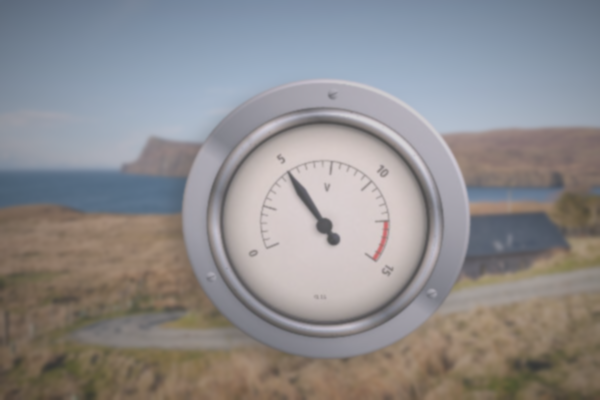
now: 5
